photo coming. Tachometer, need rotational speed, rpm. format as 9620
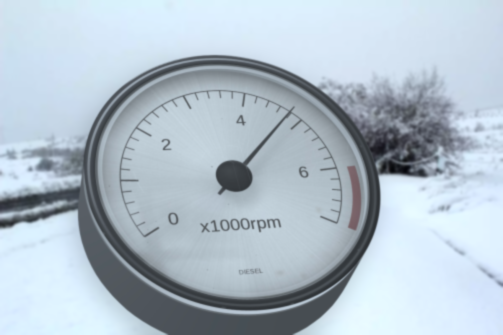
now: 4800
